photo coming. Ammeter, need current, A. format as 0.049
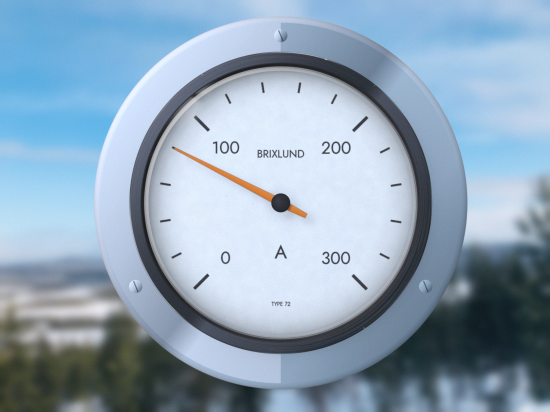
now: 80
